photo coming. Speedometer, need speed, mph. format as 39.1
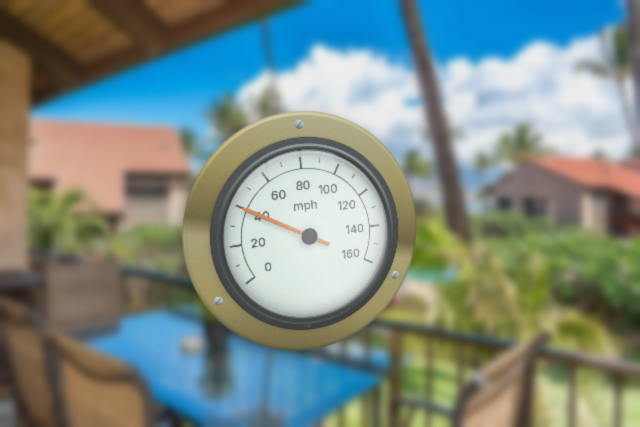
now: 40
